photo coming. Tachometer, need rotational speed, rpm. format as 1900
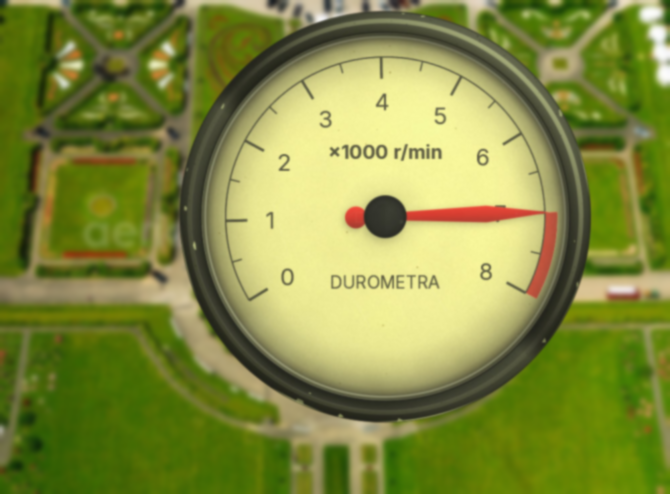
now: 7000
